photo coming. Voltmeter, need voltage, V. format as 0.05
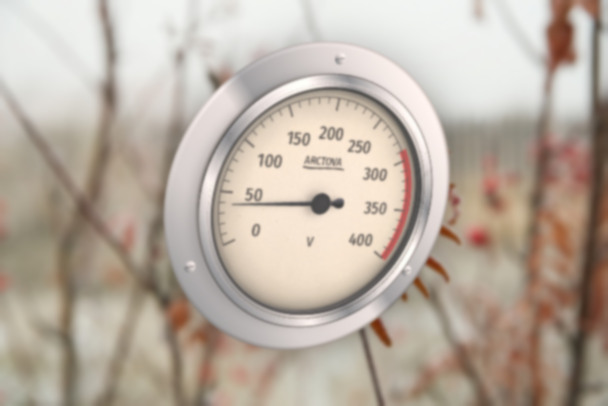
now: 40
